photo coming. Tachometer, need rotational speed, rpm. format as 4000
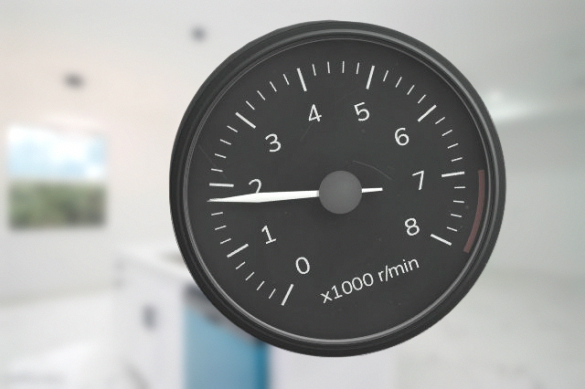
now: 1800
